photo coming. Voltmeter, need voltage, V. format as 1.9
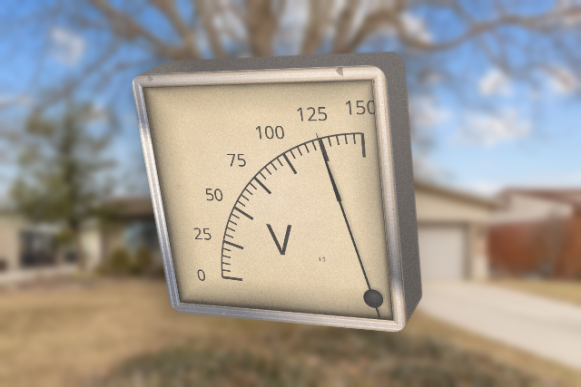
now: 125
